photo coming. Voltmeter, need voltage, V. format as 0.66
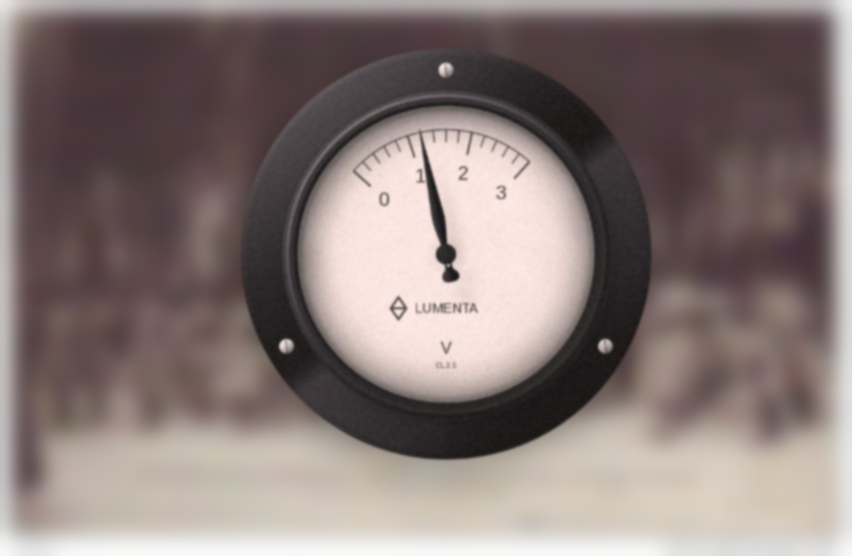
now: 1.2
